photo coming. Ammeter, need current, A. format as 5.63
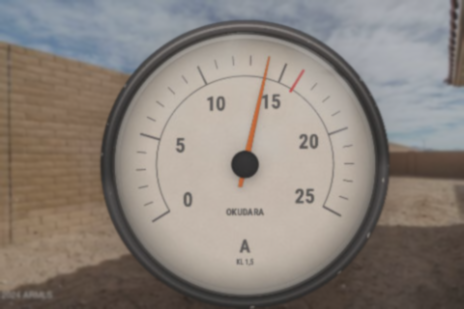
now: 14
